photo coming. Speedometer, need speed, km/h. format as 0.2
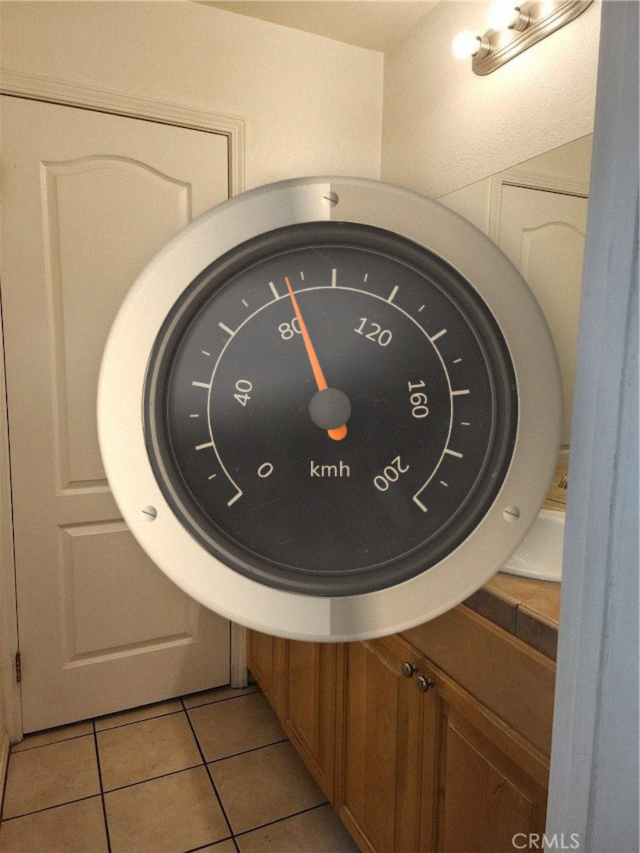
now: 85
